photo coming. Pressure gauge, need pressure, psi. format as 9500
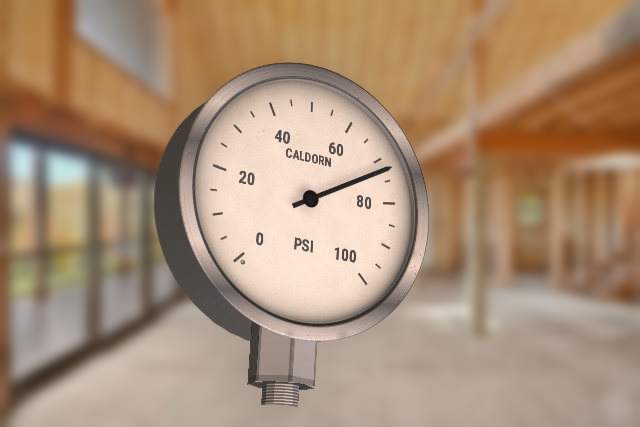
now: 72.5
